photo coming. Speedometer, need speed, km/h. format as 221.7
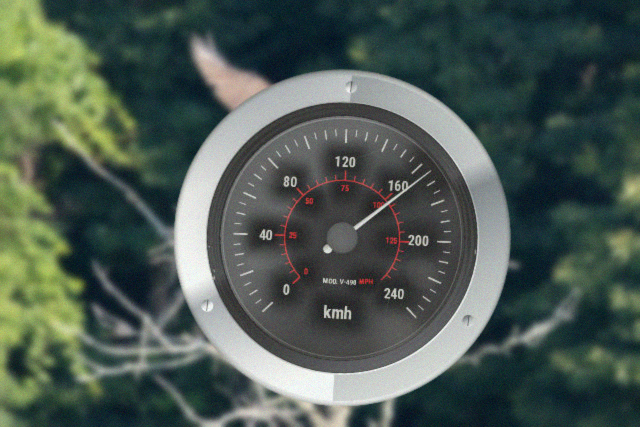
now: 165
